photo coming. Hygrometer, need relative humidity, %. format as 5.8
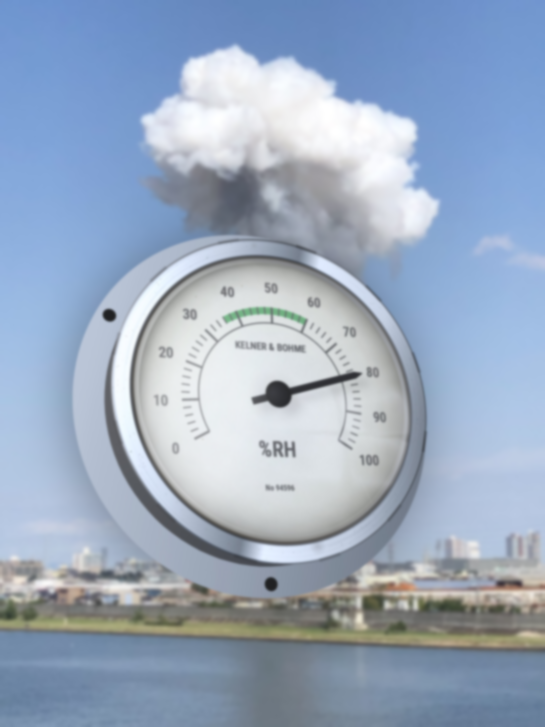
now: 80
